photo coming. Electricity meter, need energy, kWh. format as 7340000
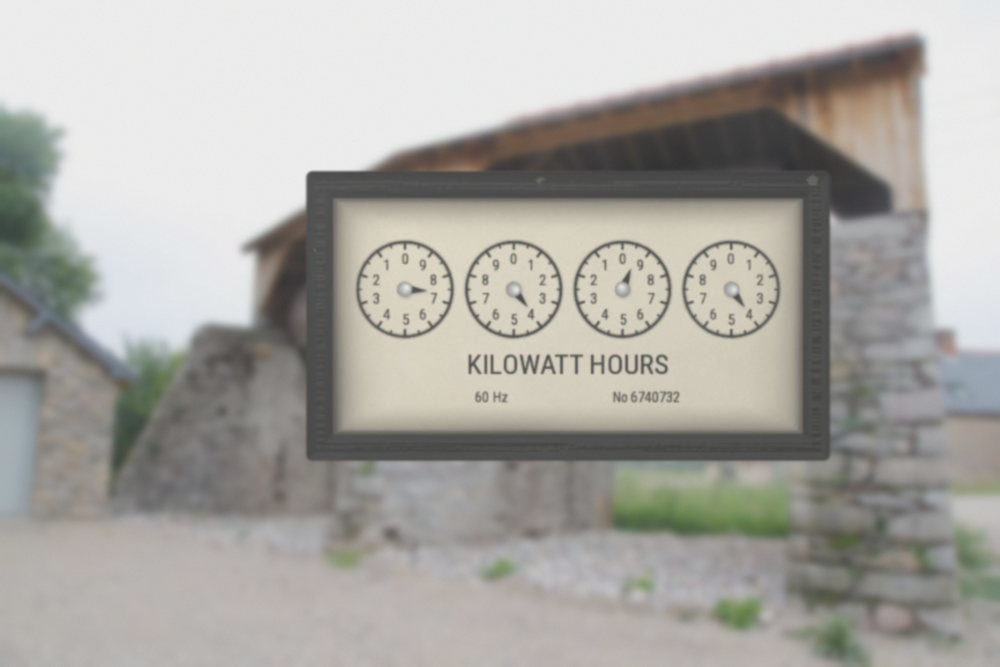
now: 7394
